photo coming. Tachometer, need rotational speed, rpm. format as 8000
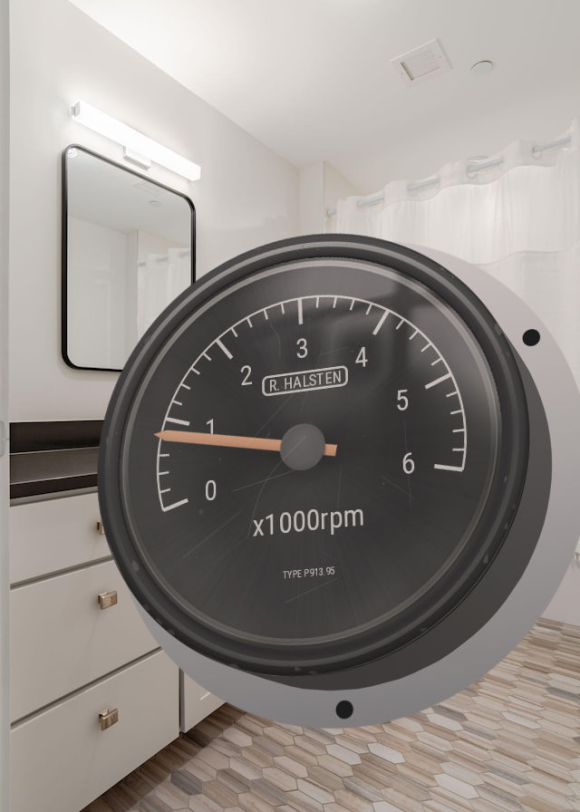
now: 800
